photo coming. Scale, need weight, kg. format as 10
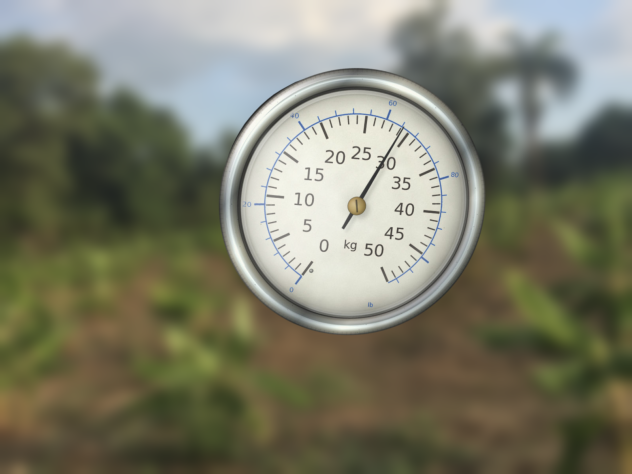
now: 29
